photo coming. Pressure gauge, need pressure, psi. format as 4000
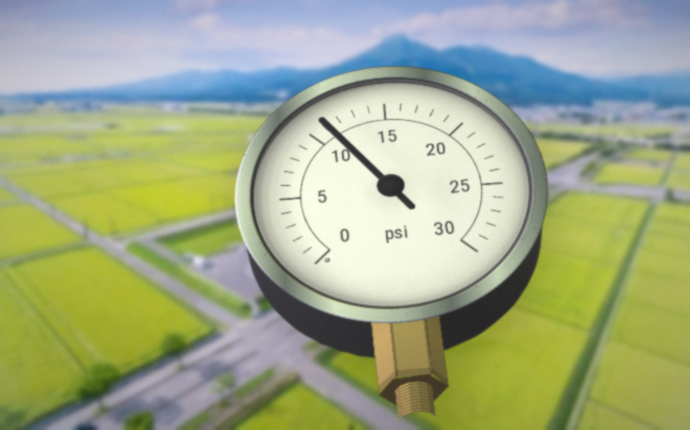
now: 11
